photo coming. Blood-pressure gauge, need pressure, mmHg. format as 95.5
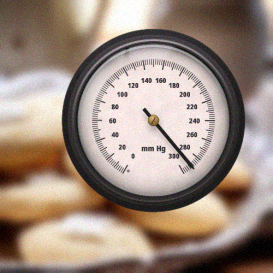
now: 290
